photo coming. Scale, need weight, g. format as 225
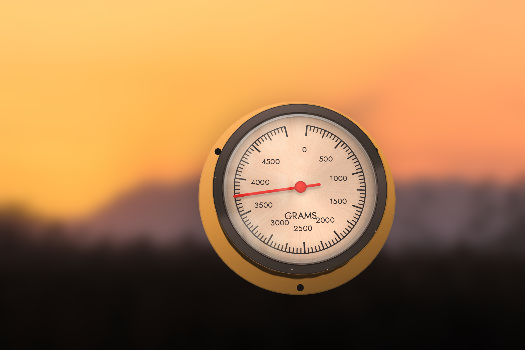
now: 3750
